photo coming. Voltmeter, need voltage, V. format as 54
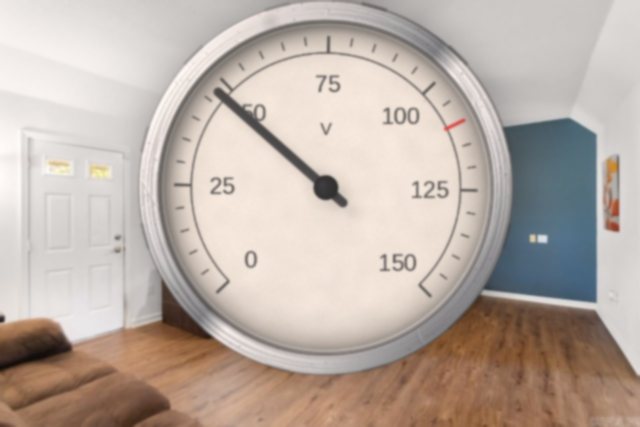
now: 47.5
